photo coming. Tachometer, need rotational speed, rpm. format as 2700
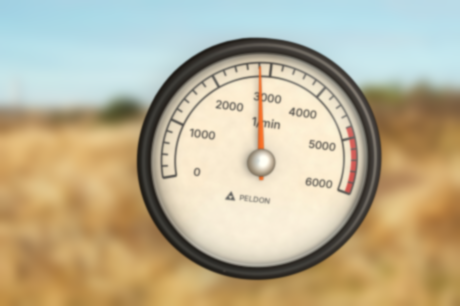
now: 2800
